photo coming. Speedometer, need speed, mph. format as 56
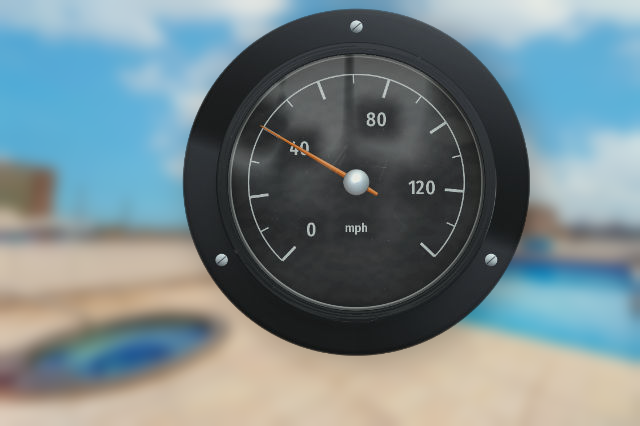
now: 40
